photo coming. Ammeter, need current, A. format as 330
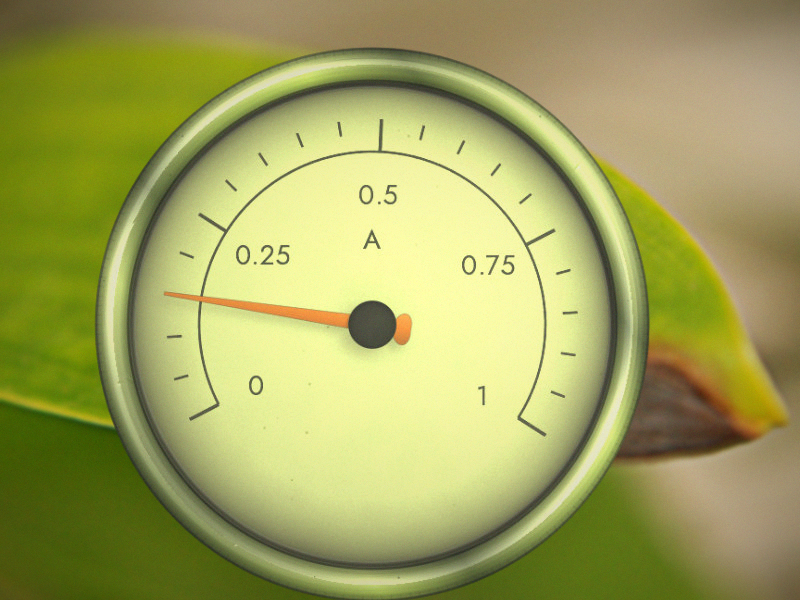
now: 0.15
